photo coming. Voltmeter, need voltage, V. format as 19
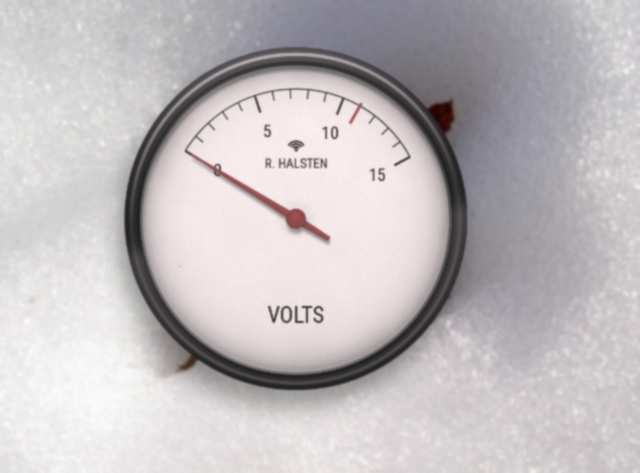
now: 0
